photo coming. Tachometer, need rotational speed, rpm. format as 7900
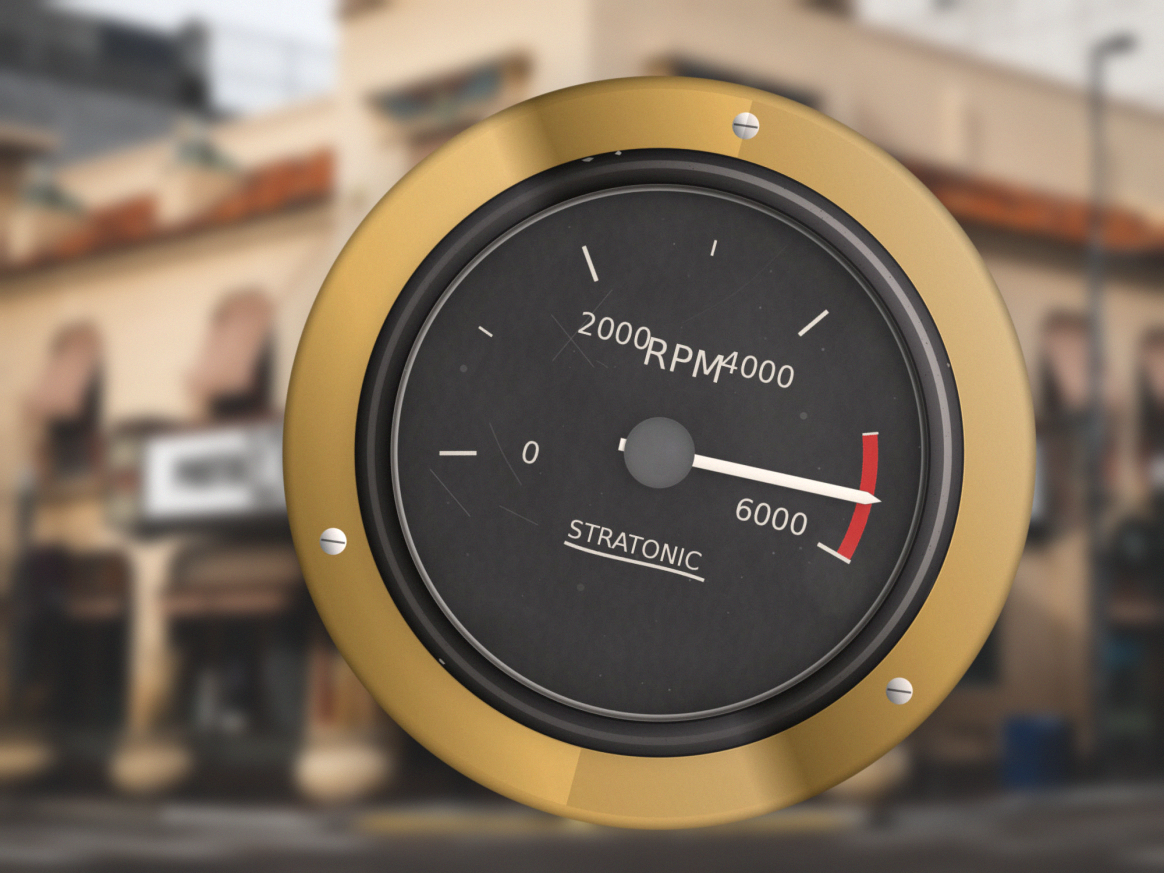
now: 5500
